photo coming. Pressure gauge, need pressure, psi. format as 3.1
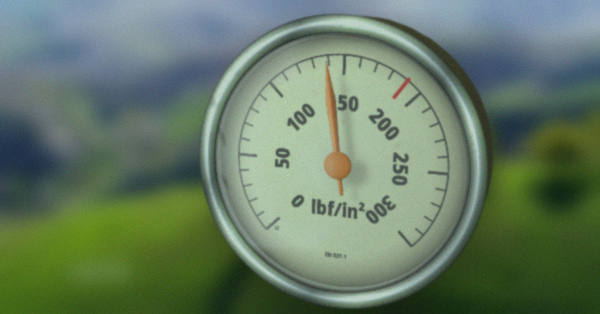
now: 140
